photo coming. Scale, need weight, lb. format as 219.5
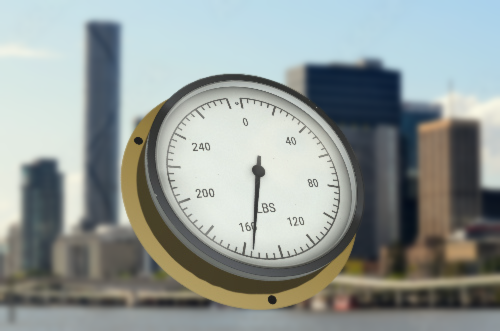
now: 156
